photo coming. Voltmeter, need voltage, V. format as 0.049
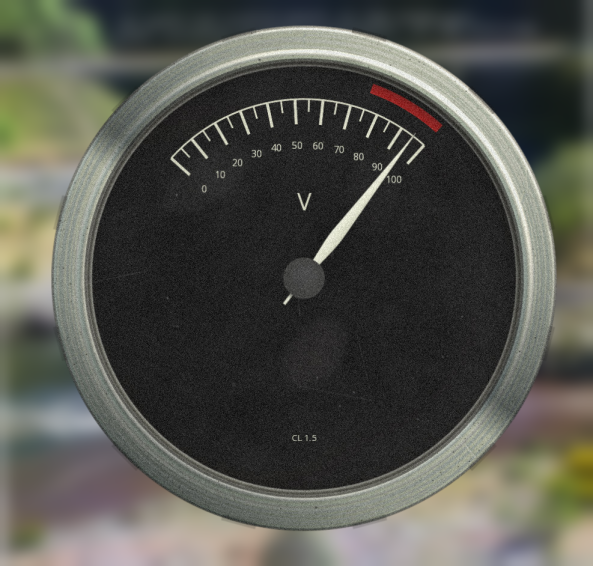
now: 95
